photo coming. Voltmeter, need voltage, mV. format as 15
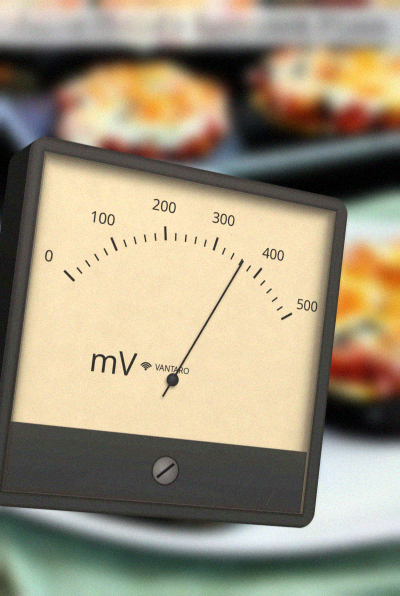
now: 360
